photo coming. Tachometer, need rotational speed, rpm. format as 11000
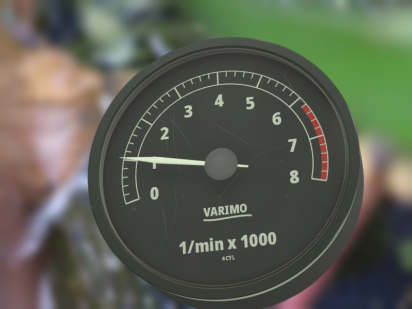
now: 1000
